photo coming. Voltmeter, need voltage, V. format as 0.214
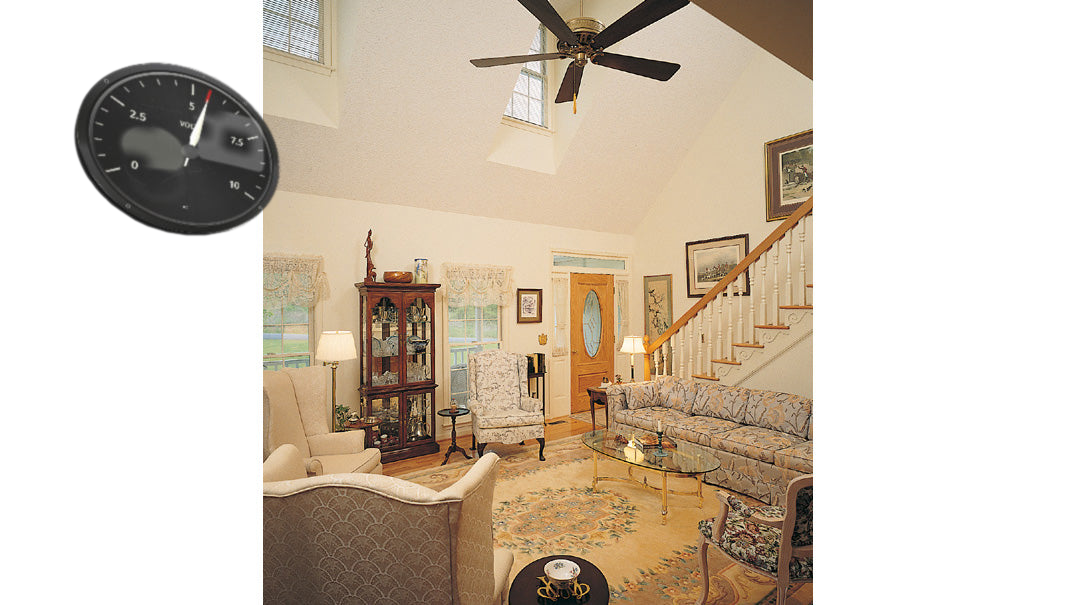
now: 5.5
